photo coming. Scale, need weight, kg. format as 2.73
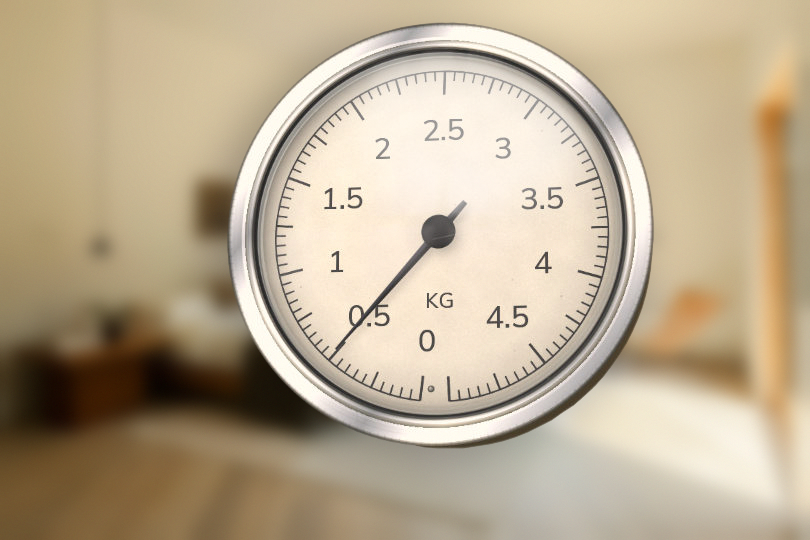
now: 0.5
